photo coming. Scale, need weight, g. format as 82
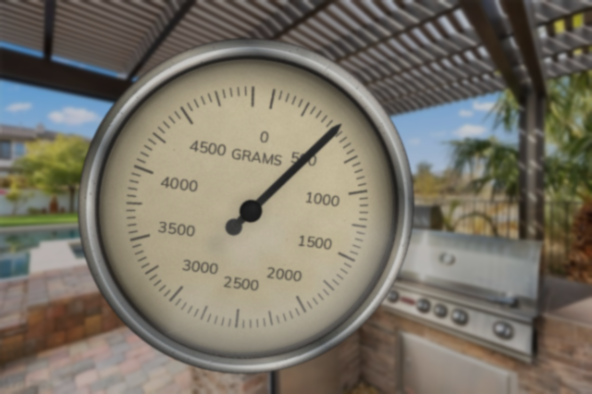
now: 500
